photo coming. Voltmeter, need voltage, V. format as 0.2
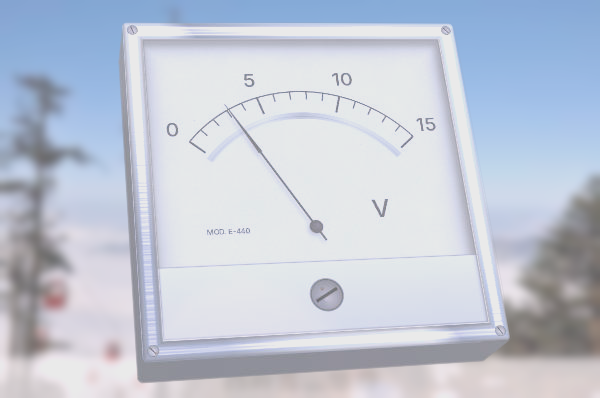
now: 3
